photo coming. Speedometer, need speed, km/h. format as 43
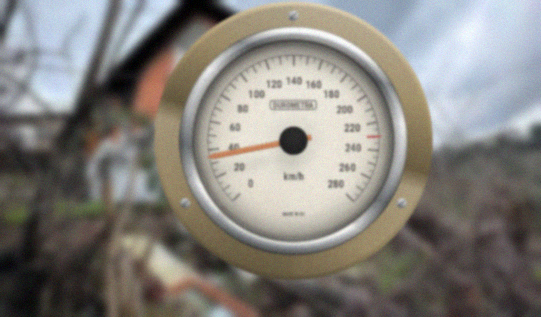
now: 35
